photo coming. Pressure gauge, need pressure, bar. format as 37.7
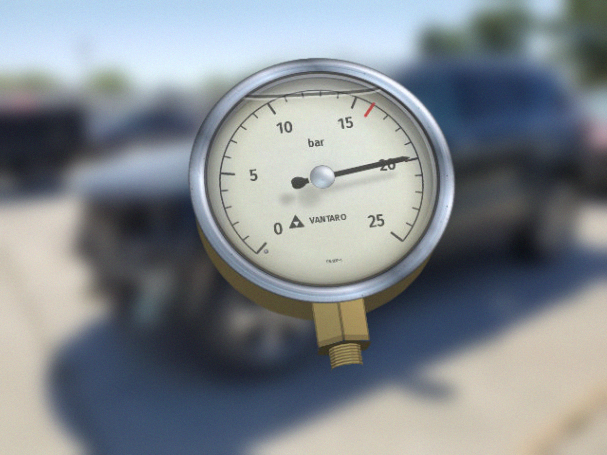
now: 20
